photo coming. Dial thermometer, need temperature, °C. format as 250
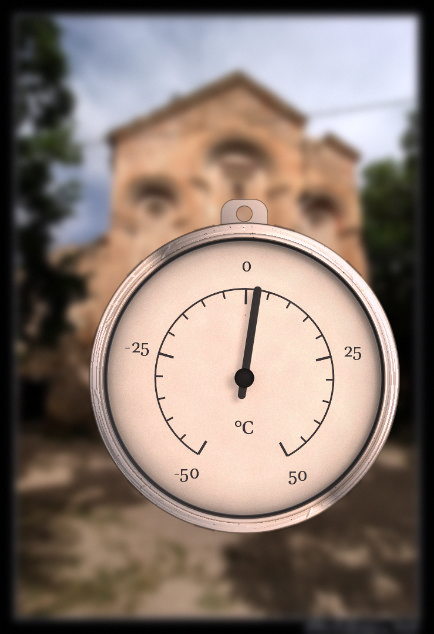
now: 2.5
